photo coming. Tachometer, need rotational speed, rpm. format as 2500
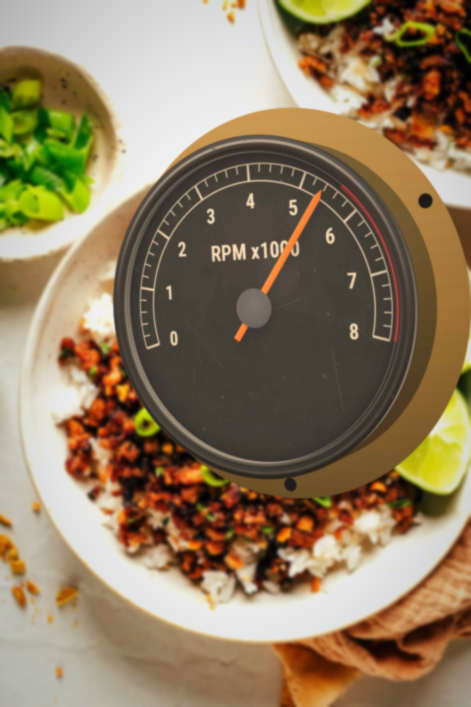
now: 5400
